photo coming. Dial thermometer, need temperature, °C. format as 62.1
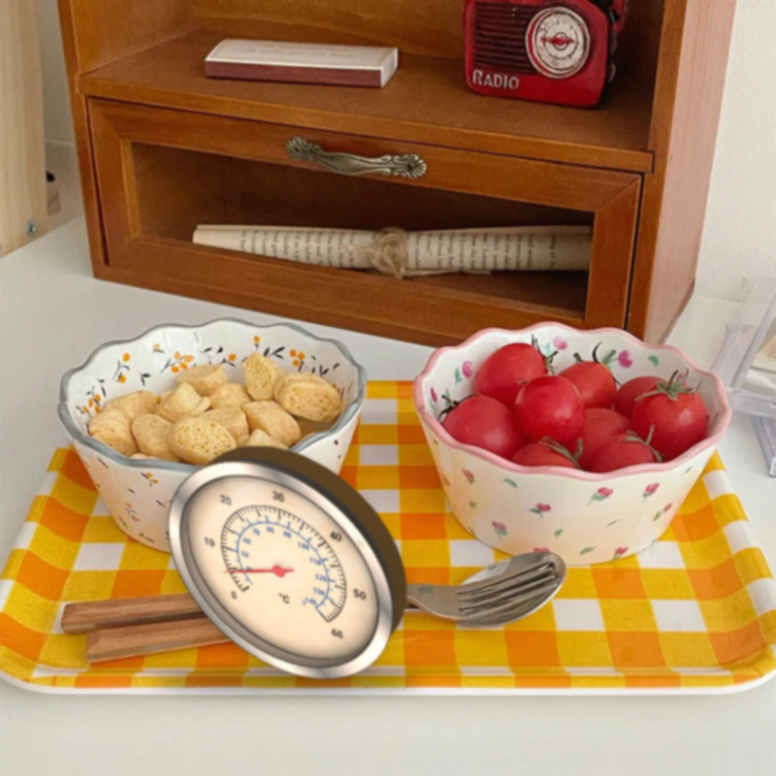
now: 5
